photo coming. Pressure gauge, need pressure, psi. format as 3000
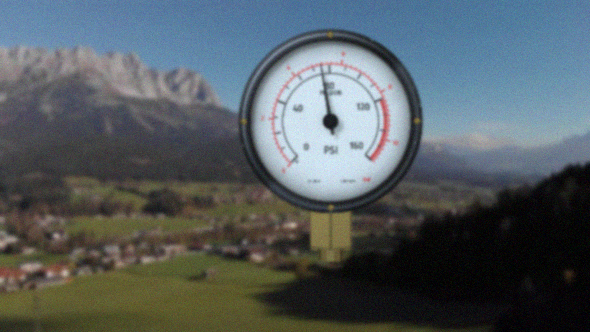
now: 75
